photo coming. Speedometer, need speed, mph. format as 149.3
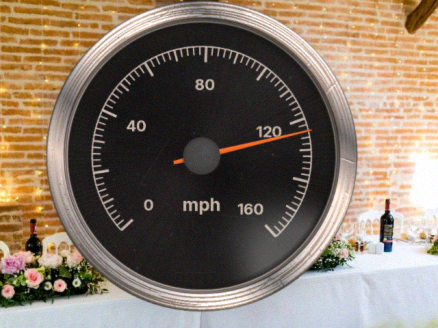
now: 124
